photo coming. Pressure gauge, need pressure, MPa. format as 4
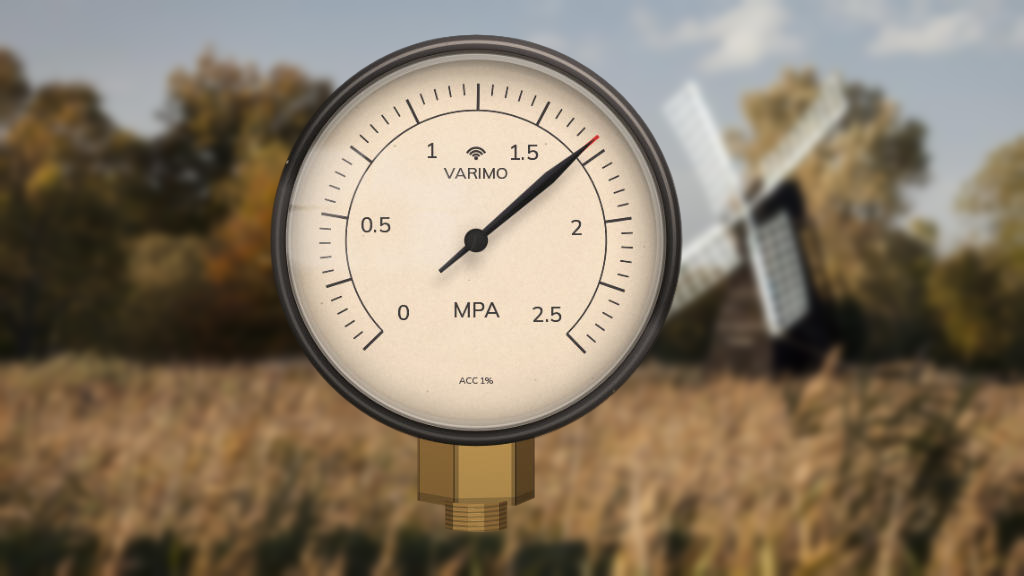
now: 1.7
